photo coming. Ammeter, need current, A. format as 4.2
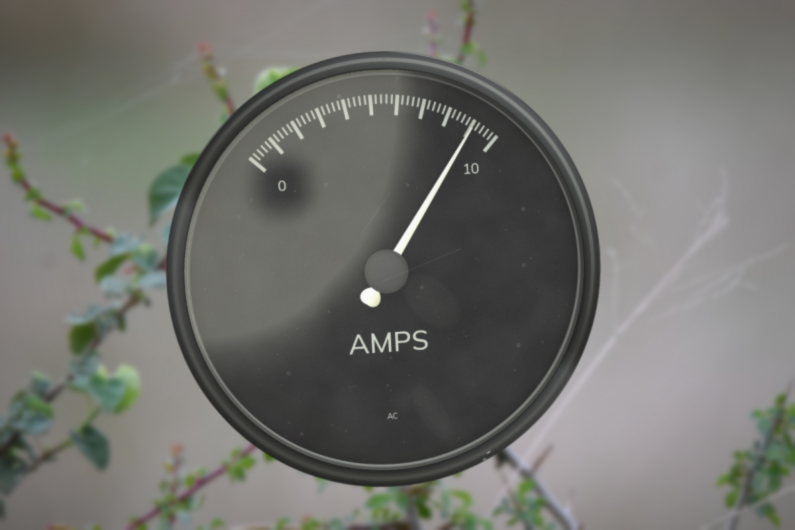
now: 9
